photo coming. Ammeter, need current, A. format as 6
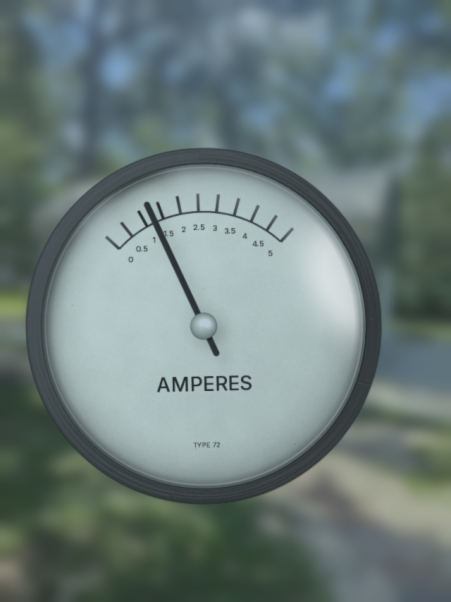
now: 1.25
